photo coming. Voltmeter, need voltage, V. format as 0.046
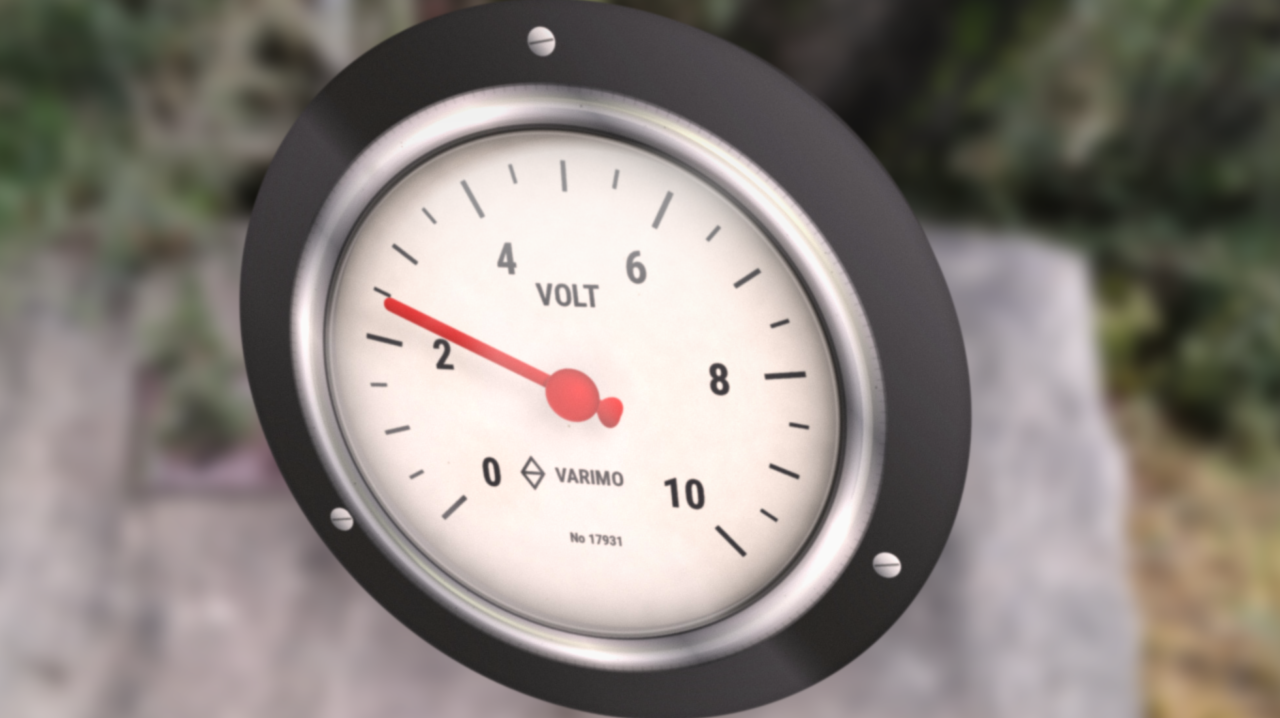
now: 2.5
